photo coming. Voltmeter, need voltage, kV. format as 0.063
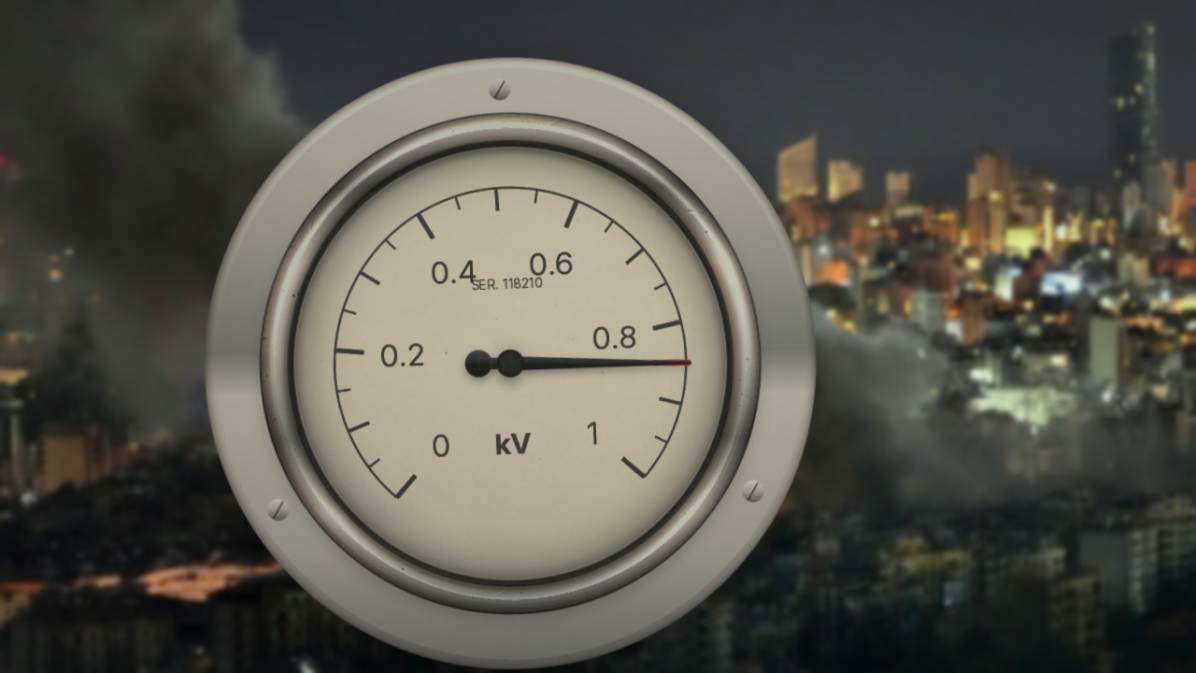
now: 0.85
